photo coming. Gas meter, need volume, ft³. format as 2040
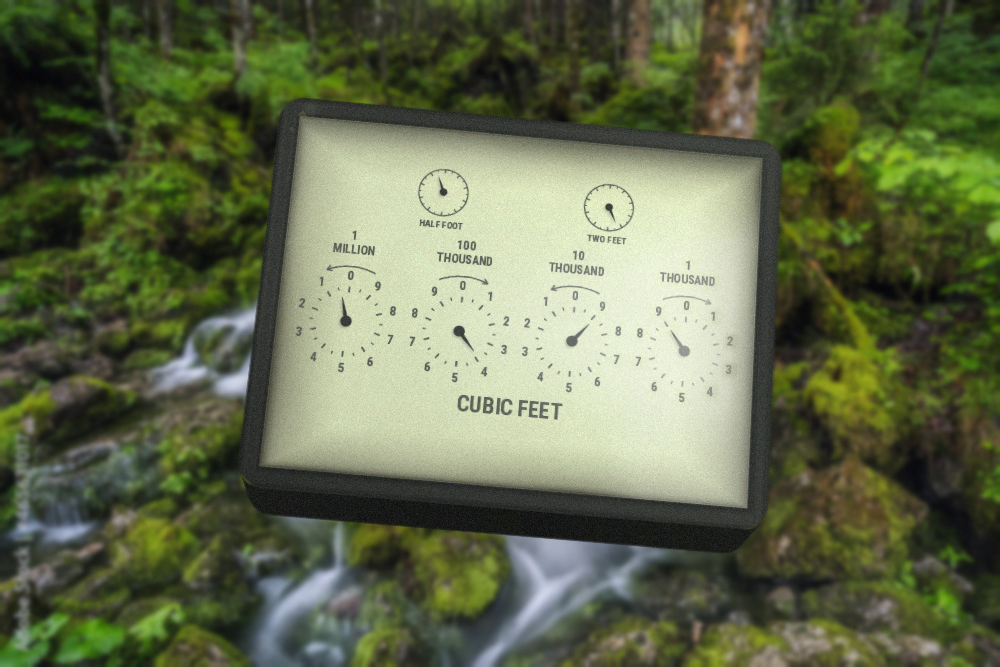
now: 38900
